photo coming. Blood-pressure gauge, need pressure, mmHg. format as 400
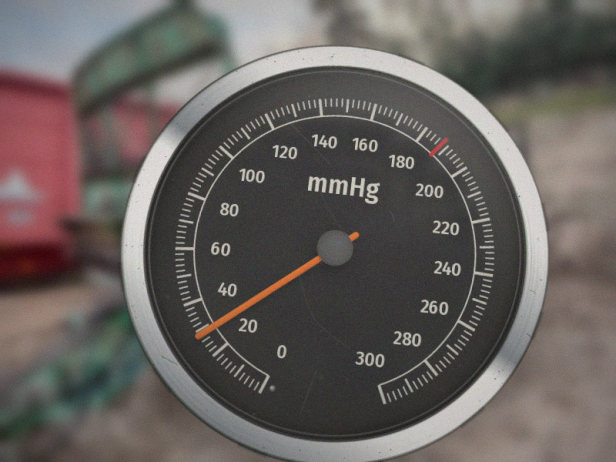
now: 28
